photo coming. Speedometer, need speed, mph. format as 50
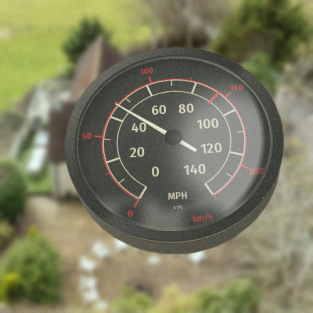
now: 45
